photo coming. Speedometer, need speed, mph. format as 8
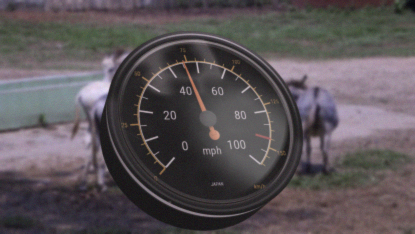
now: 45
